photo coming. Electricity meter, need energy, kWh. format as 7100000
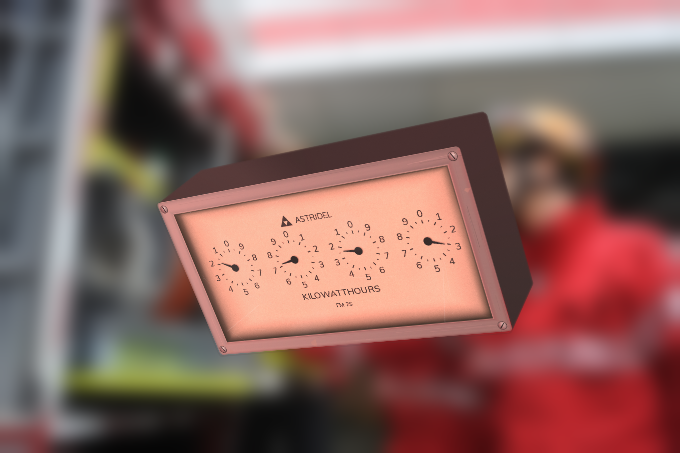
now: 1723
